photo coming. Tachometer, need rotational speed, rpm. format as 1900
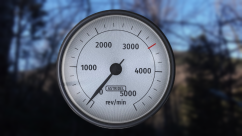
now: 100
